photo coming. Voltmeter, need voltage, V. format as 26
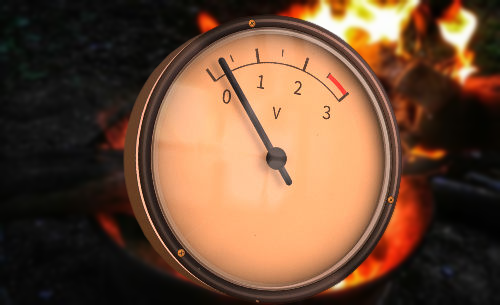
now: 0.25
